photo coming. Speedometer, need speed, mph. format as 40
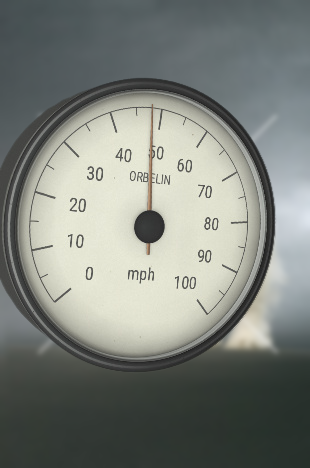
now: 47.5
